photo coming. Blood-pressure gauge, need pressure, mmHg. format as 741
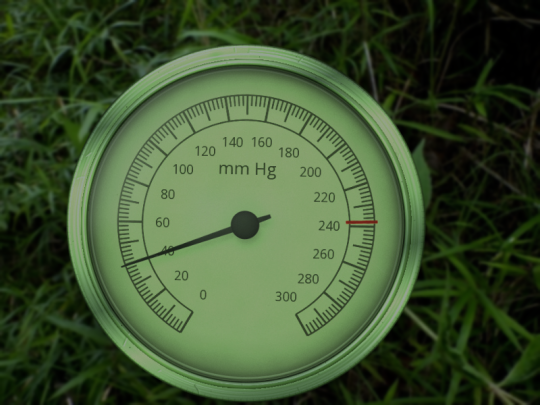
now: 40
